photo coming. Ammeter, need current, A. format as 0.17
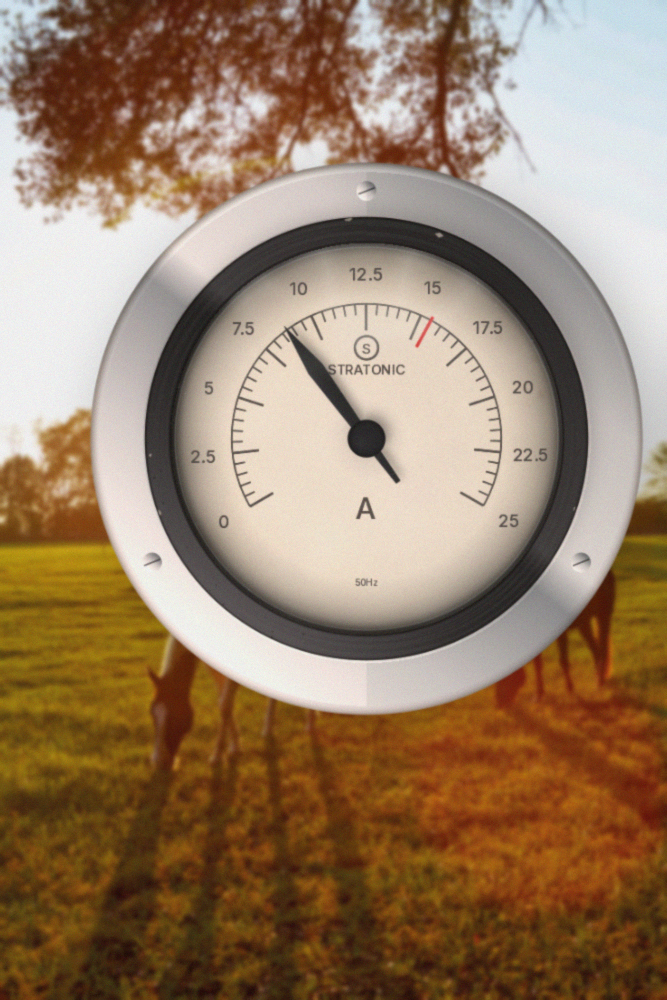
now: 8.75
